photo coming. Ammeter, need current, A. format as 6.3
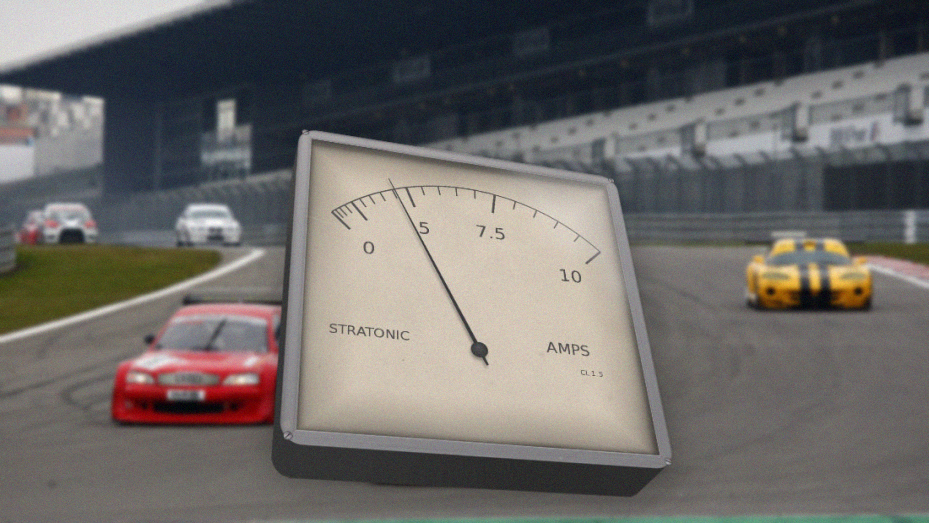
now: 4.5
